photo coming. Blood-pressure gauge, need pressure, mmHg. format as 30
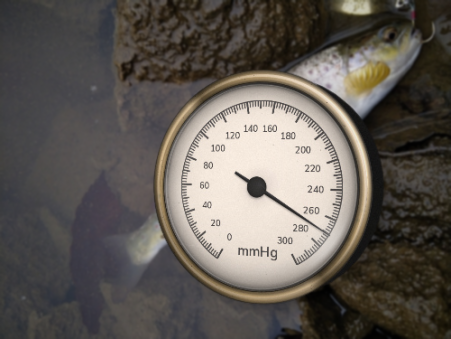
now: 270
